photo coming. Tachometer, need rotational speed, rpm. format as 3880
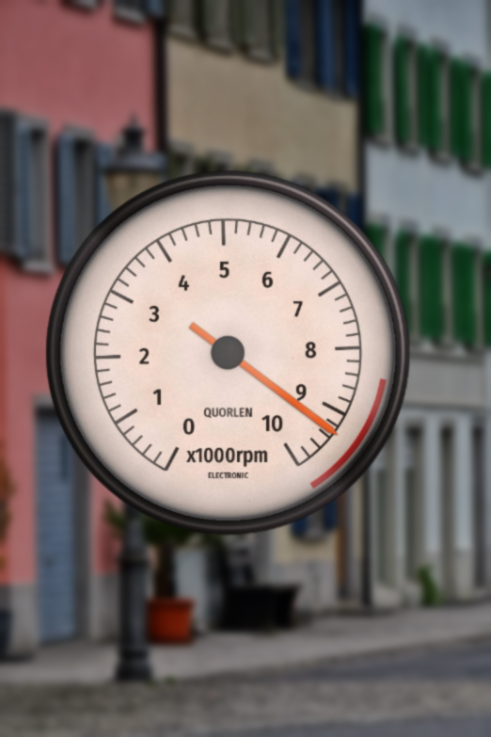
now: 9300
